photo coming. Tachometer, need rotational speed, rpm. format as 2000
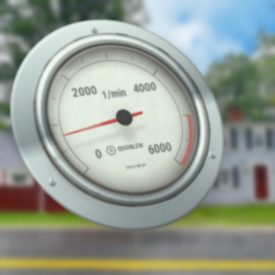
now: 750
